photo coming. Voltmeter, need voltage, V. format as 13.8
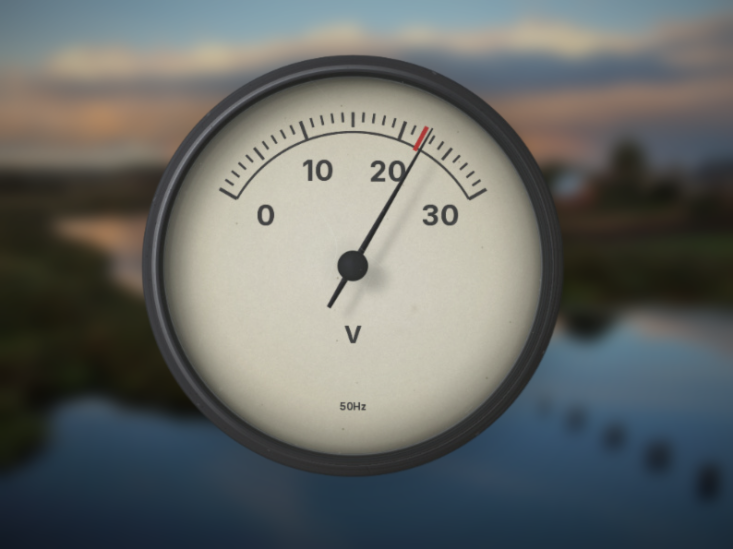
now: 22.5
